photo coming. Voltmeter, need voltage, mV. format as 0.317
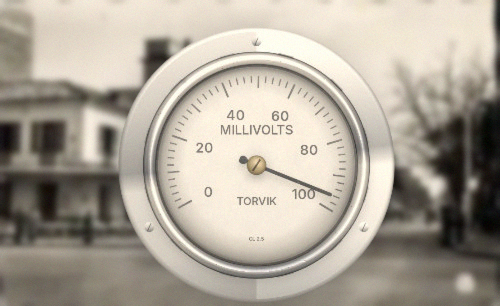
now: 96
